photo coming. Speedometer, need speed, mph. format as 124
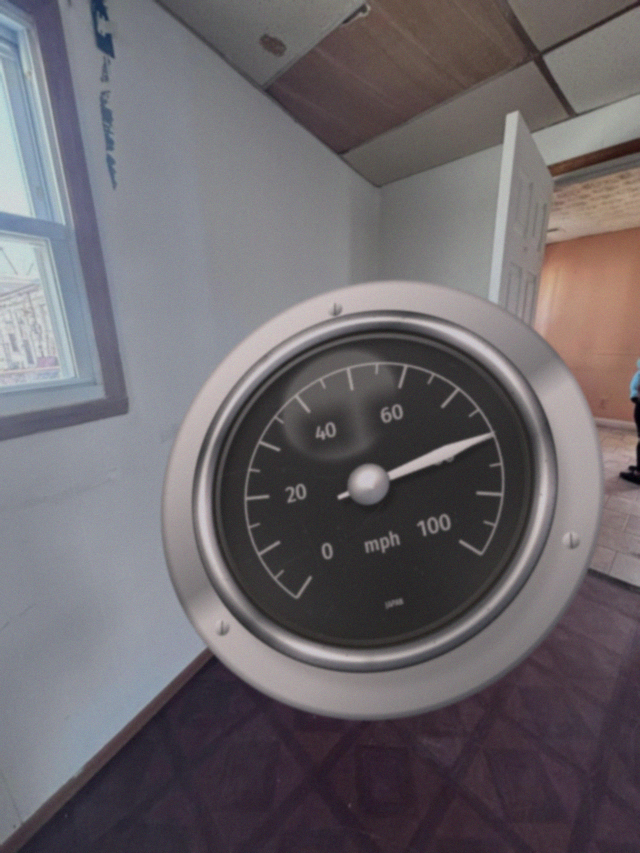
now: 80
